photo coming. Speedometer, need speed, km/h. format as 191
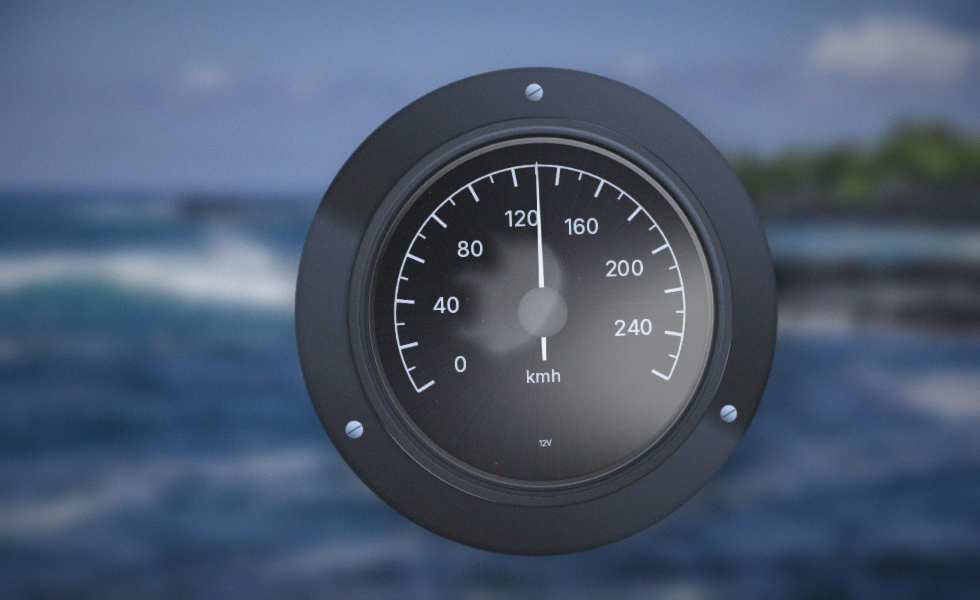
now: 130
